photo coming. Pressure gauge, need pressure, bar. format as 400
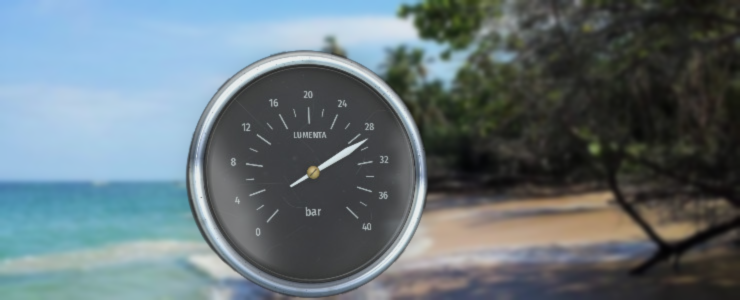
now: 29
